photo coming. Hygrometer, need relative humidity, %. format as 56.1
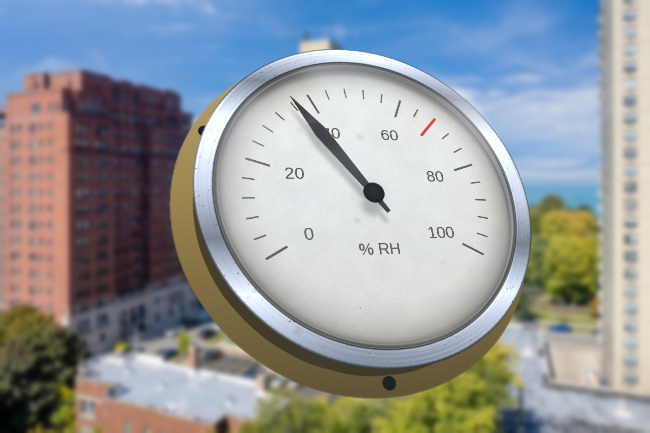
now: 36
